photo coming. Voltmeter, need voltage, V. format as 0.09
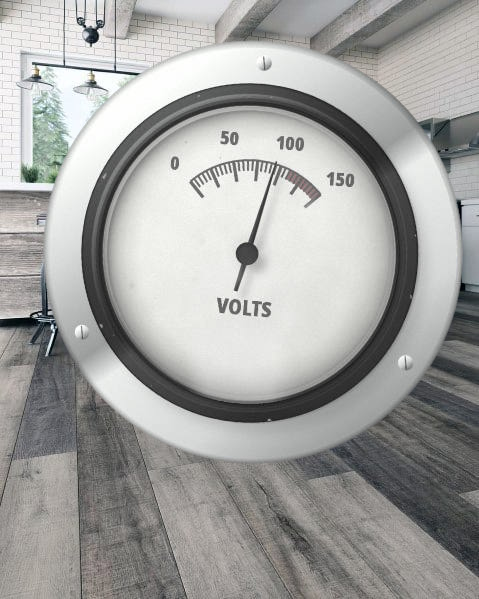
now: 95
